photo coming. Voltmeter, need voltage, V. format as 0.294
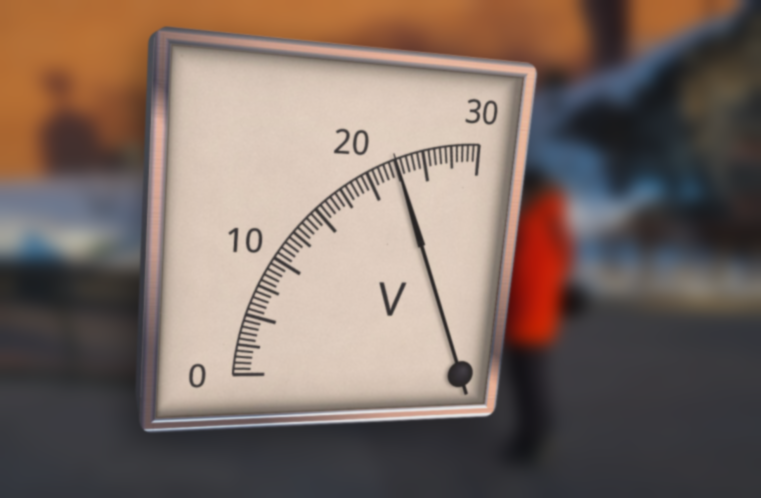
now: 22.5
